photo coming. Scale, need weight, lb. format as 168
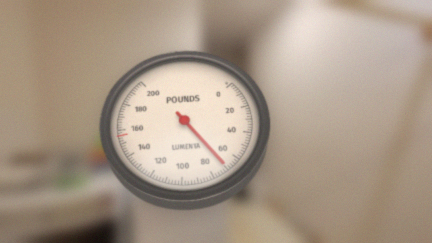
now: 70
